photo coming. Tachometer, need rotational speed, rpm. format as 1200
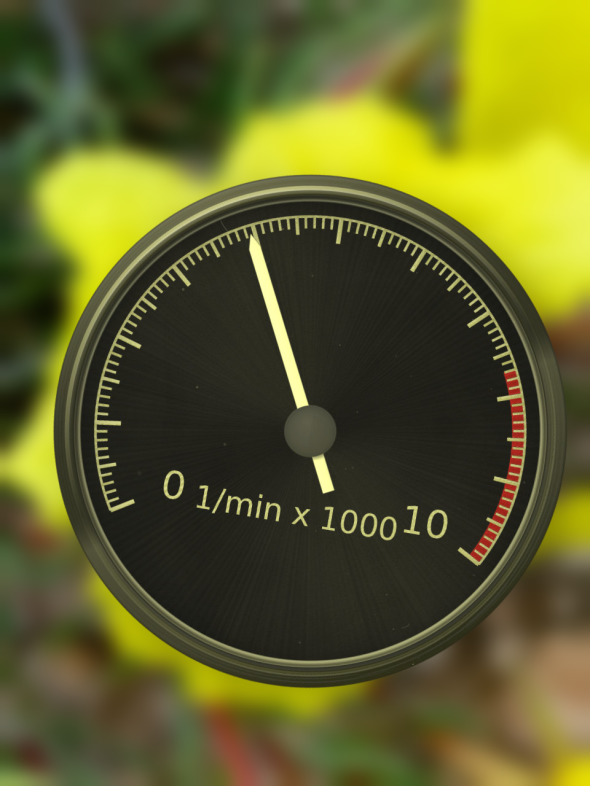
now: 3950
